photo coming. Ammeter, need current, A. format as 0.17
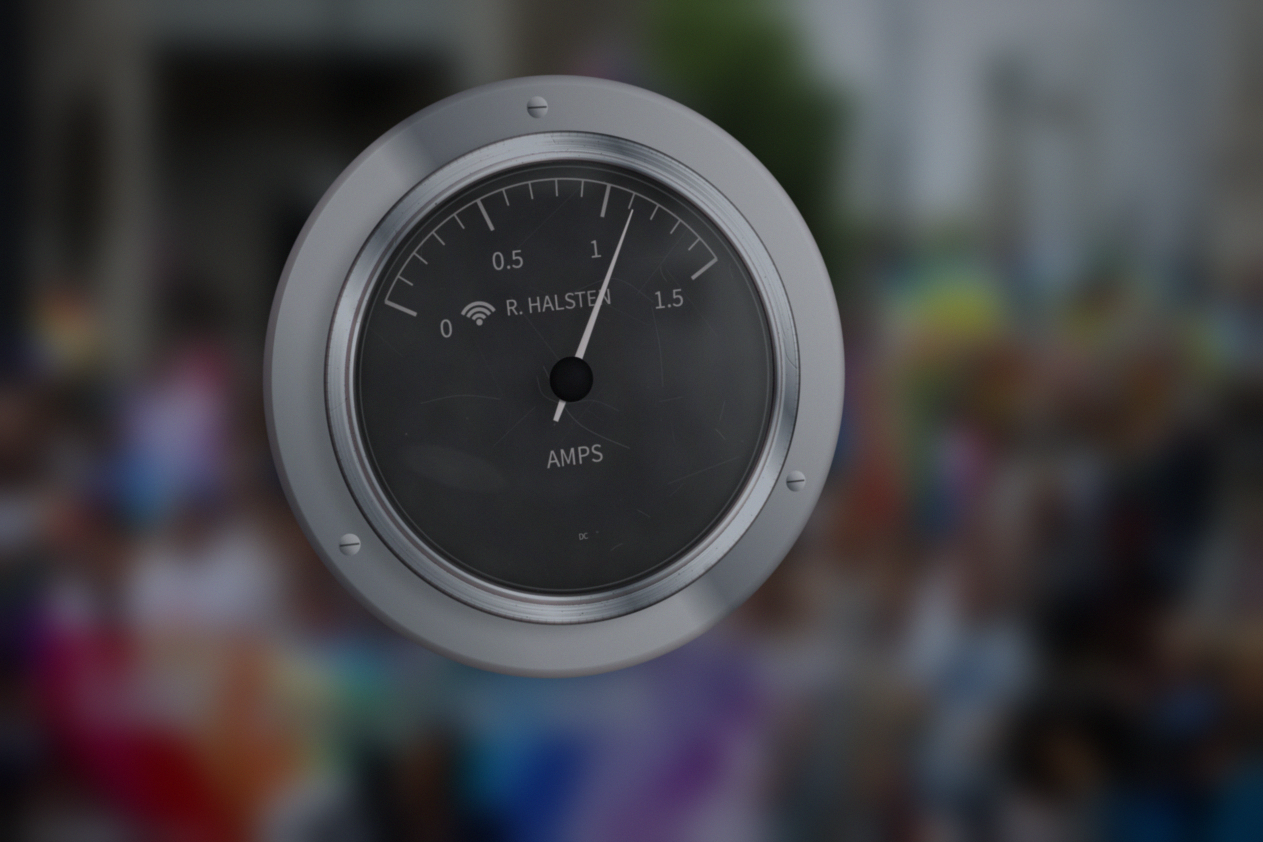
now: 1.1
